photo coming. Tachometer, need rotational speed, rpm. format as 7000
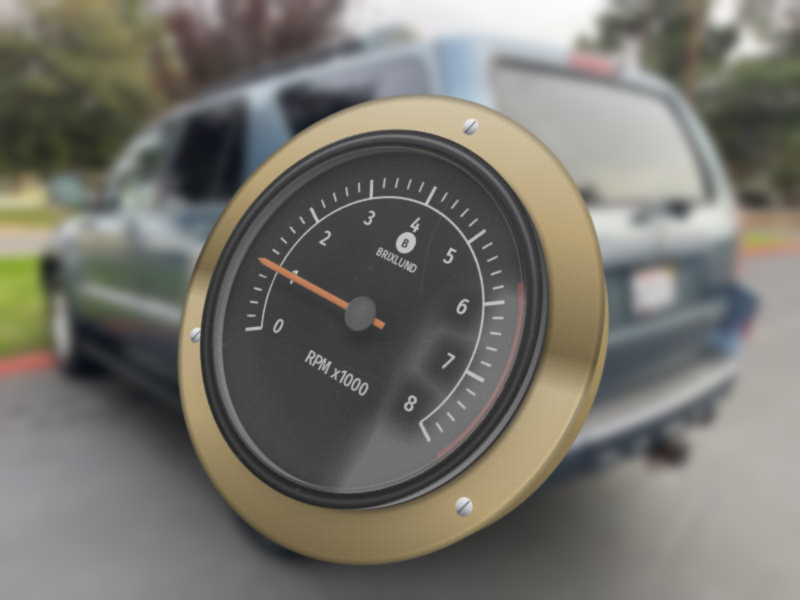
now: 1000
